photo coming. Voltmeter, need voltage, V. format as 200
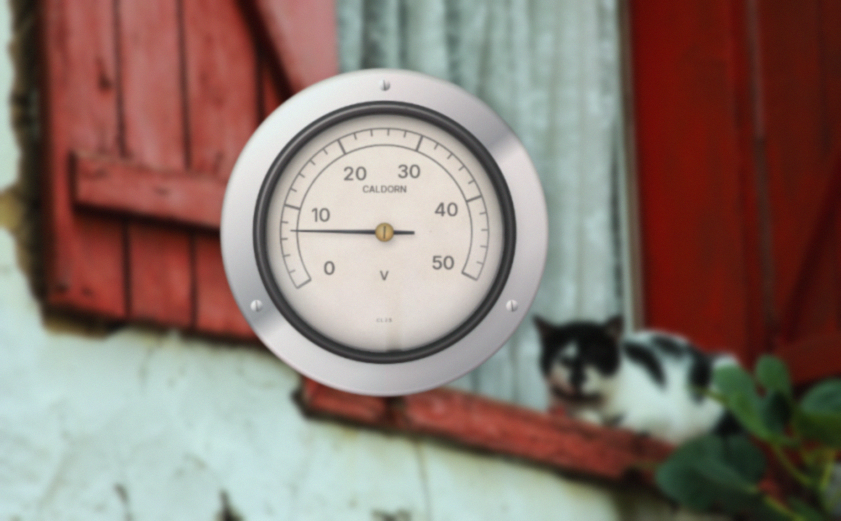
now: 7
